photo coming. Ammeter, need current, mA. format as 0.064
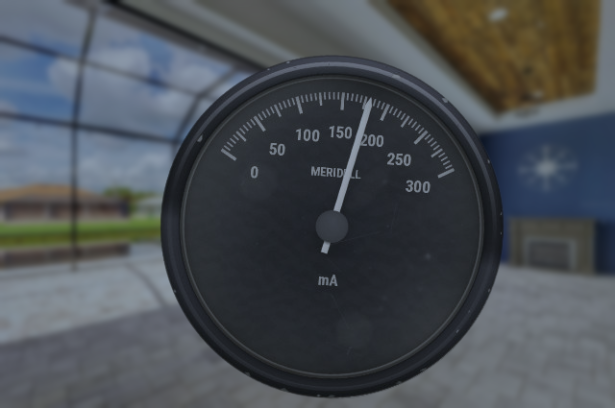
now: 180
